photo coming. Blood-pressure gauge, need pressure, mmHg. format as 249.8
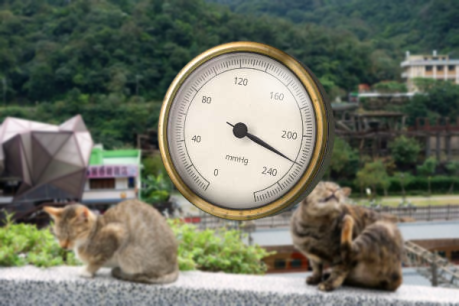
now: 220
